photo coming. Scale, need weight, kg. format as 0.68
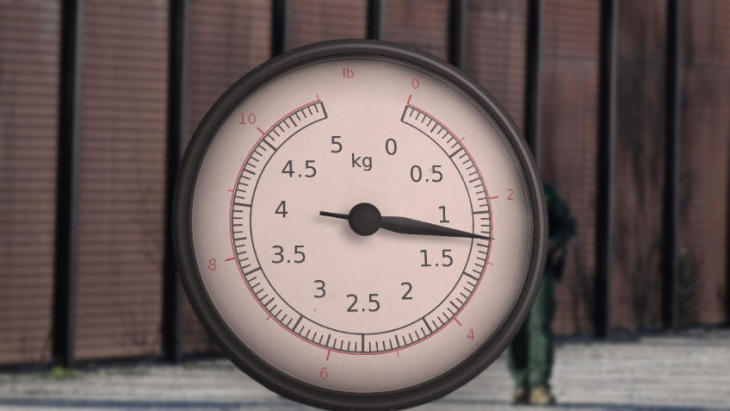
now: 1.2
